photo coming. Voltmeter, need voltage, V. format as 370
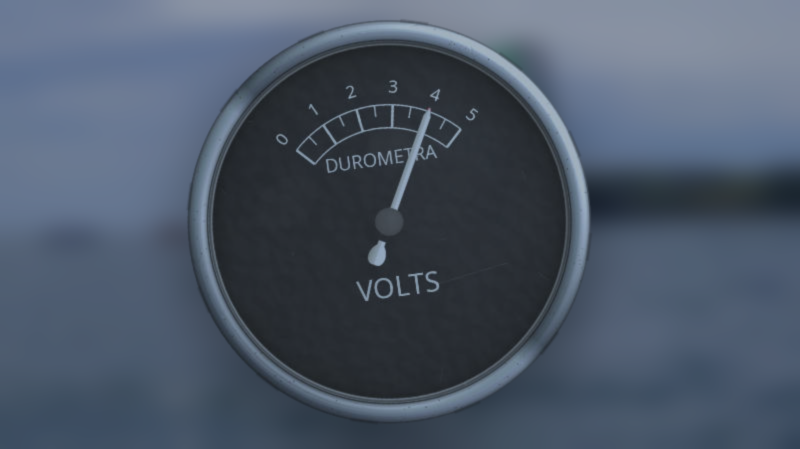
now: 4
